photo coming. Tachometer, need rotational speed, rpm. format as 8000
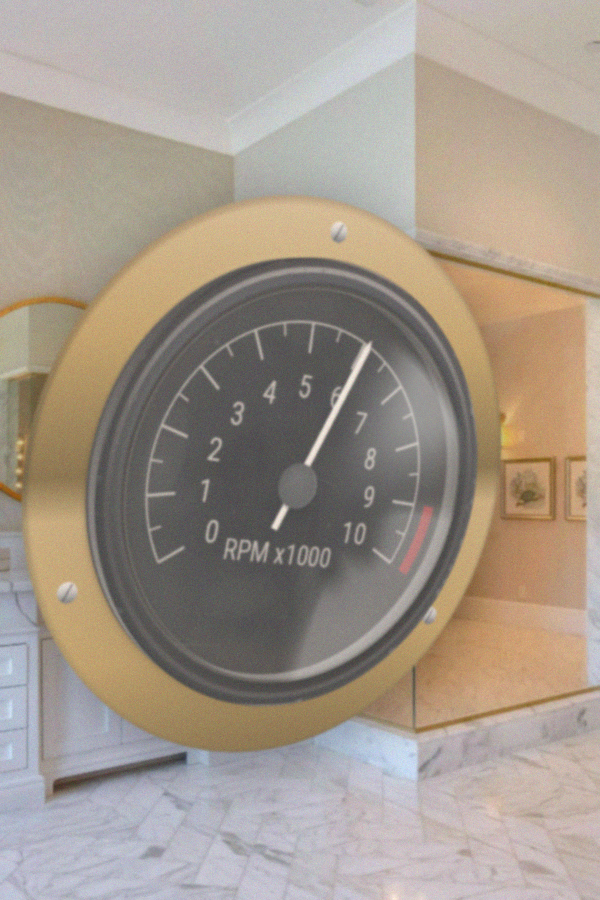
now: 6000
